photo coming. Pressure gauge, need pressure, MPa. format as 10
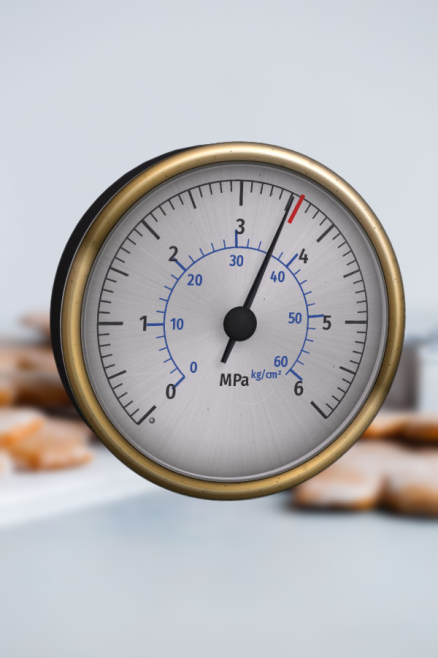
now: 3.5
